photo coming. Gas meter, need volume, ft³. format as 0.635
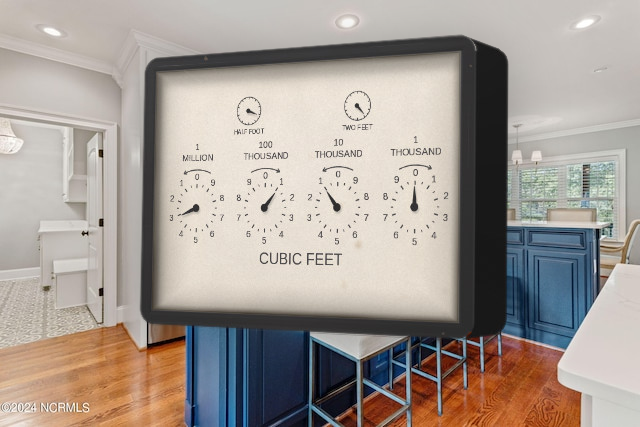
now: 311000
